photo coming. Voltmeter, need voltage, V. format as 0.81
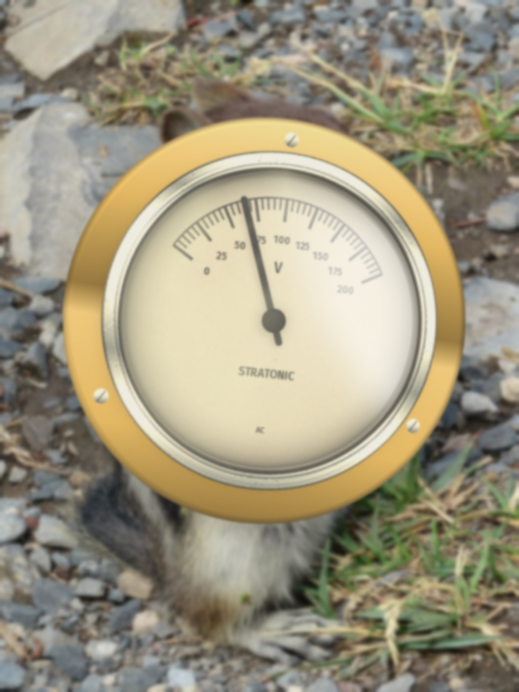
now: 65
